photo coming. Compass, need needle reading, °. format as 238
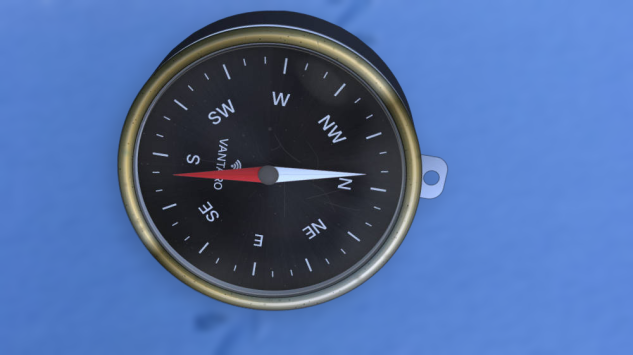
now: 170
